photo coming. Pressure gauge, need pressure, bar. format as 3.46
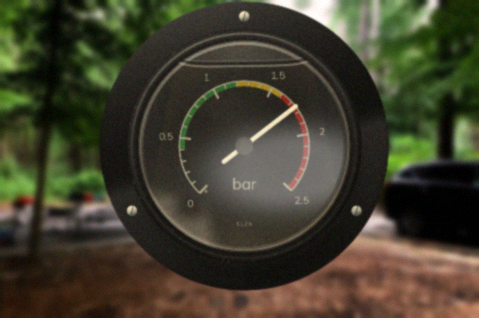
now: 1.75
